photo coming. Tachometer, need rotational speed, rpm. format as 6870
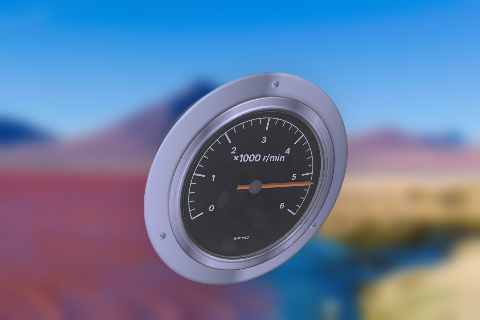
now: 5200
